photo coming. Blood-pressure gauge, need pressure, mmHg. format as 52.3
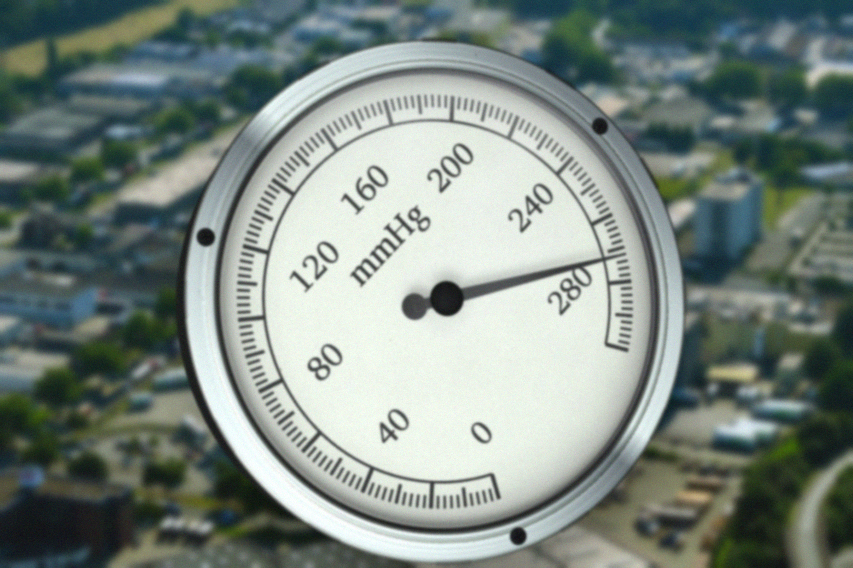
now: 272
